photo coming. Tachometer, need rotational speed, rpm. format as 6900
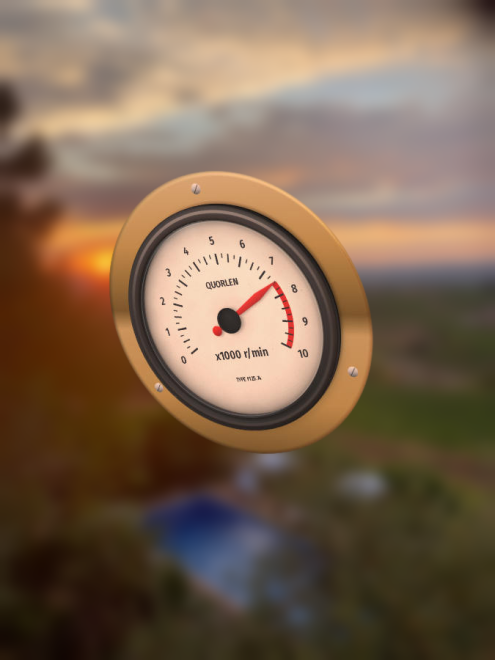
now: 7500
